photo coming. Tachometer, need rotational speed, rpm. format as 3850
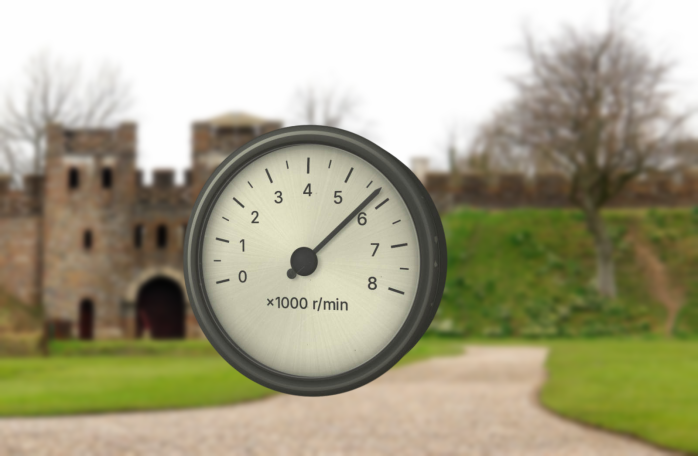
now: 5750
